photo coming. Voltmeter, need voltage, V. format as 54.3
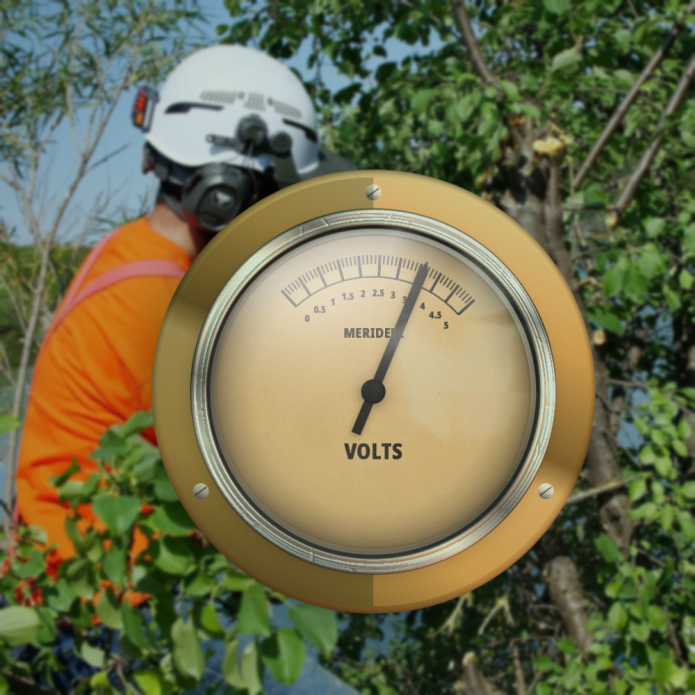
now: 3.6
